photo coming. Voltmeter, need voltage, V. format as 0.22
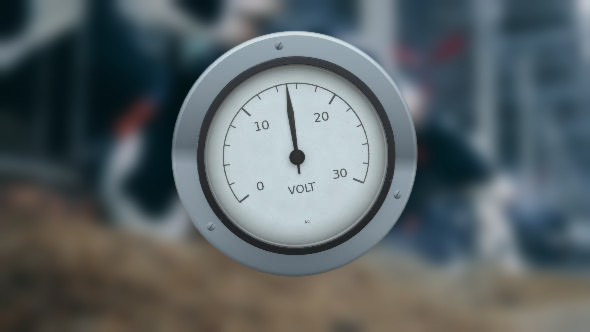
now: 15
